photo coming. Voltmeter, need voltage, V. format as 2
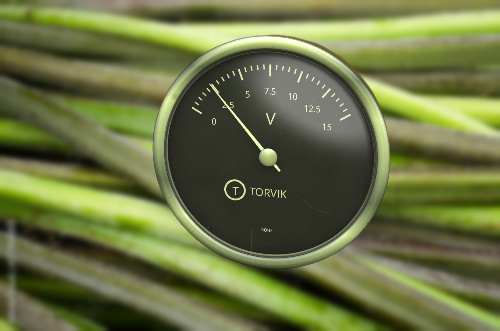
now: 2.5
